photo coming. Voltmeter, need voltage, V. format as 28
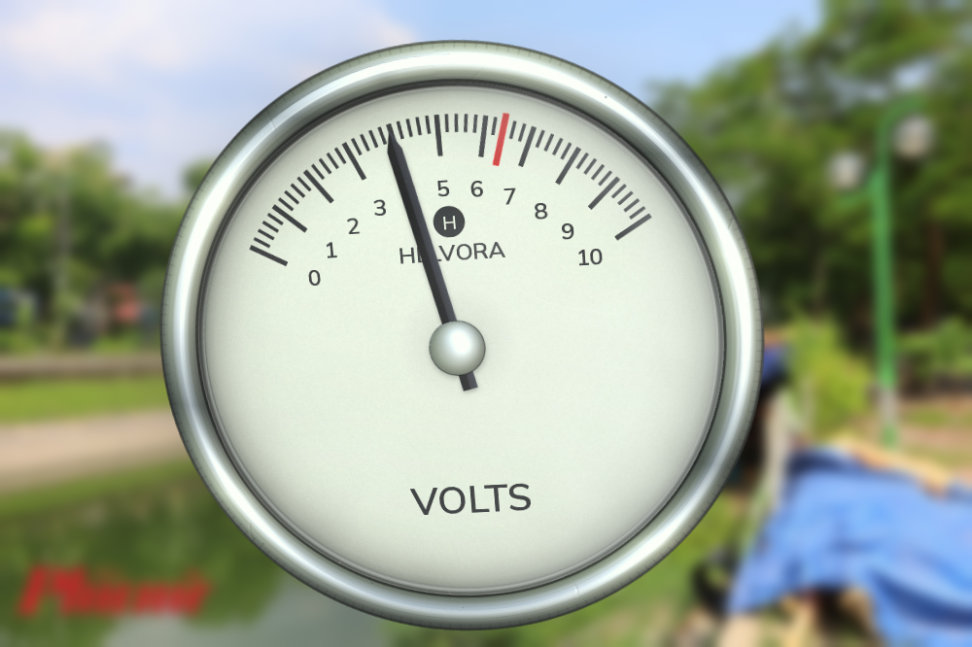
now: 4
